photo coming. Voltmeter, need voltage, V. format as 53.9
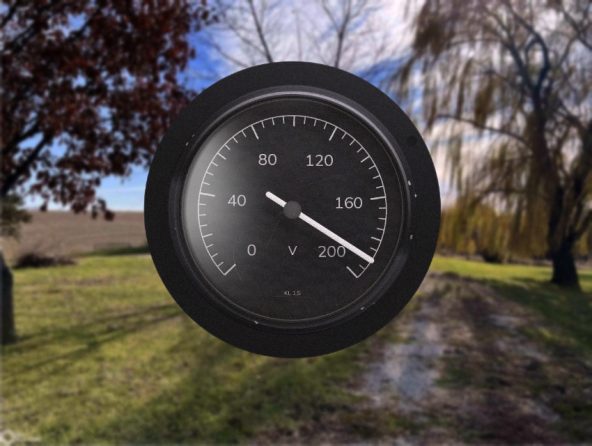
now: 190
